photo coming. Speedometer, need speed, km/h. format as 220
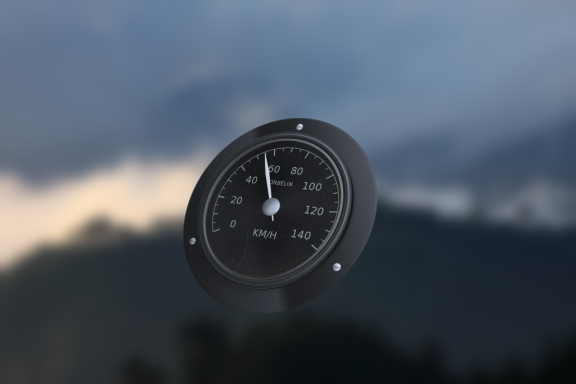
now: 55
